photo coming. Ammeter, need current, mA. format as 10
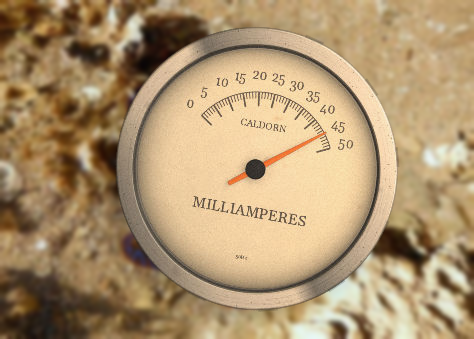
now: 45
